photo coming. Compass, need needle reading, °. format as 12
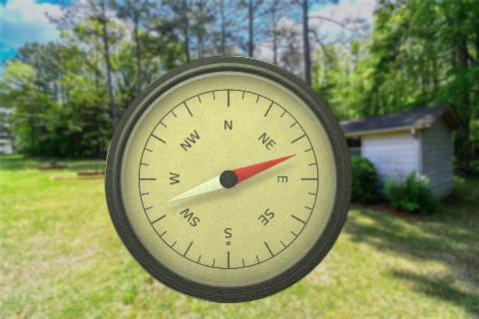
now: 70
